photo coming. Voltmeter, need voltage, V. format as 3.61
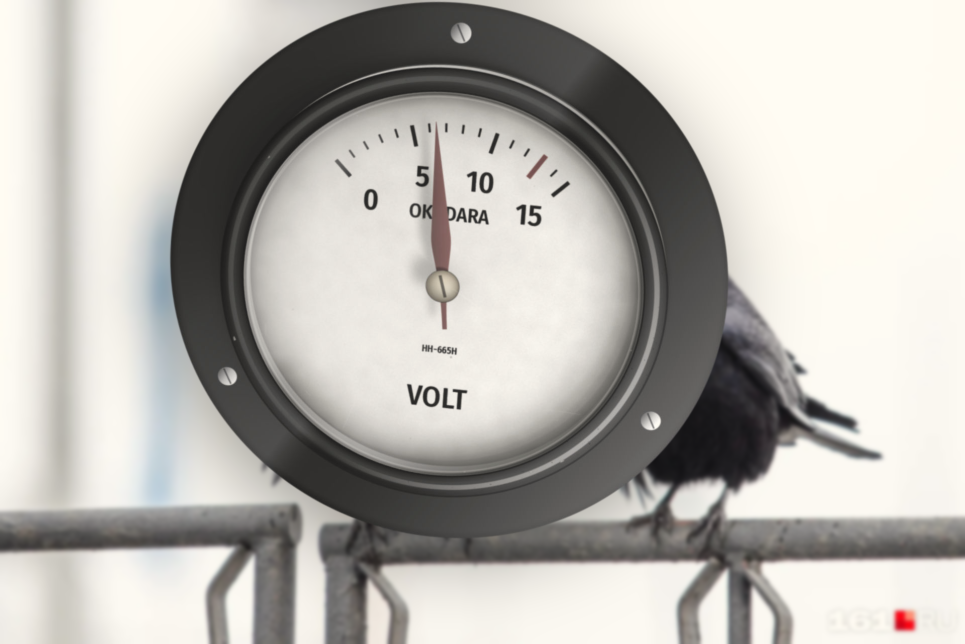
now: 6.5
